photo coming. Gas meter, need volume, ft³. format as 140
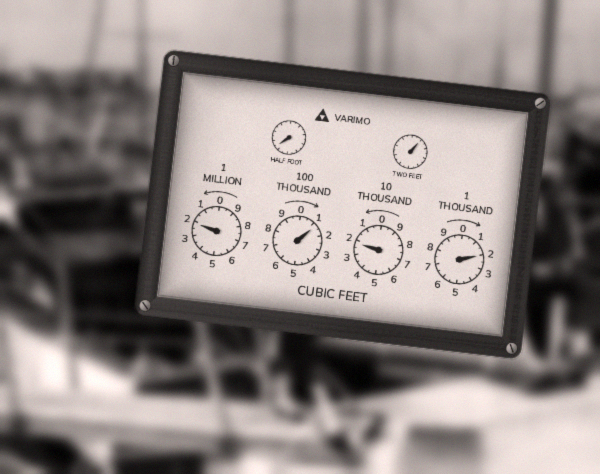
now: 212200
